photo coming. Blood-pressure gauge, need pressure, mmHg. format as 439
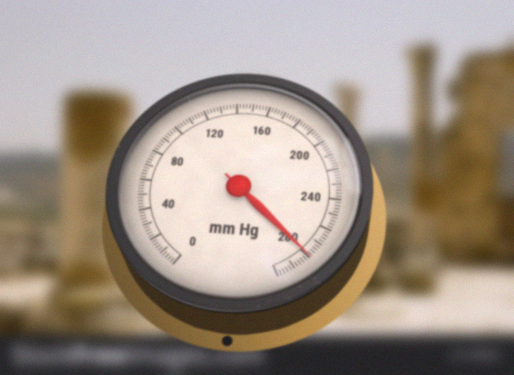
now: 280
